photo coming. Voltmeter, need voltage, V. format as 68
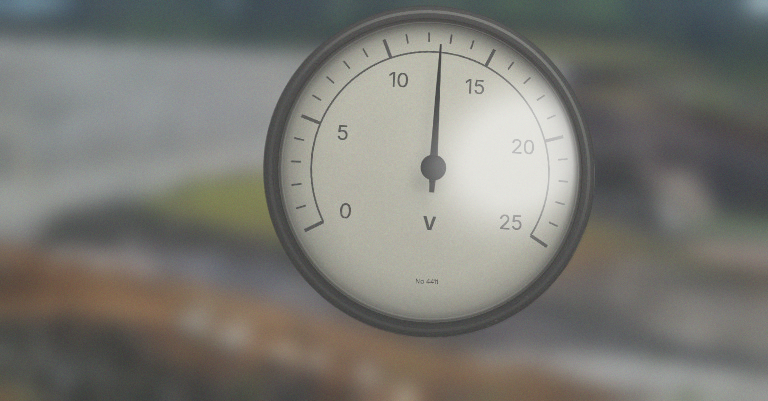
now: 12.5
